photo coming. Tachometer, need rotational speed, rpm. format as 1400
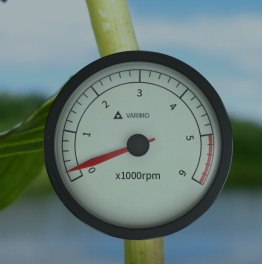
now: 200
